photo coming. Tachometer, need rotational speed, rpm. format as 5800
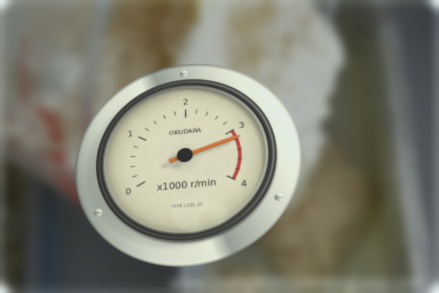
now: 3200
